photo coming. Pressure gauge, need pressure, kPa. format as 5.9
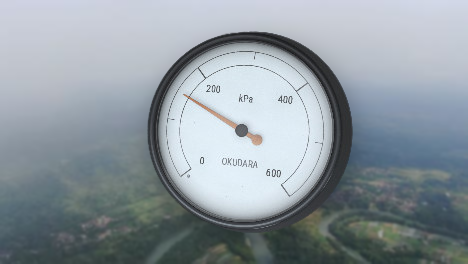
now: 150
